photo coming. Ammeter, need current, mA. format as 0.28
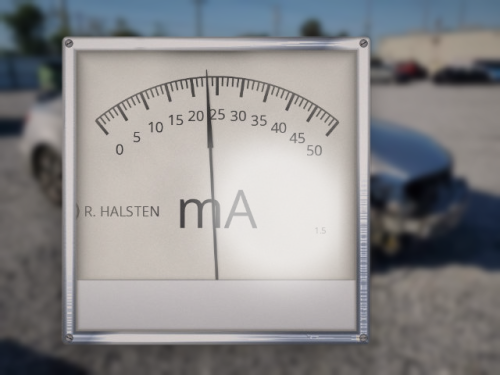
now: 23
